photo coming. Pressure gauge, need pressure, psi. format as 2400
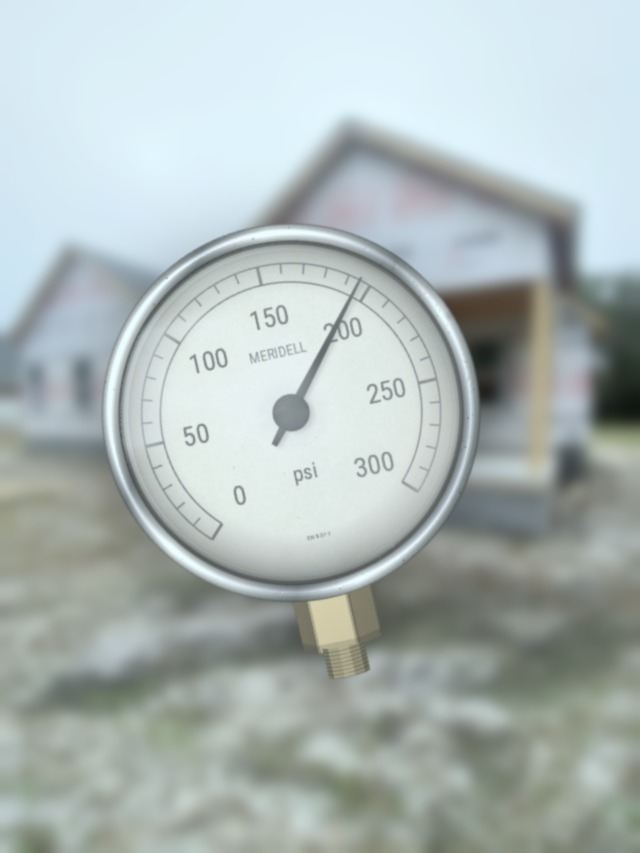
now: 195
